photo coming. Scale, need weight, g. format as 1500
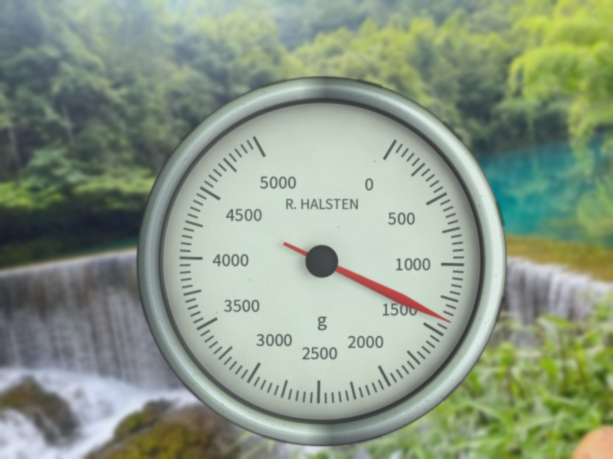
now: 1400
